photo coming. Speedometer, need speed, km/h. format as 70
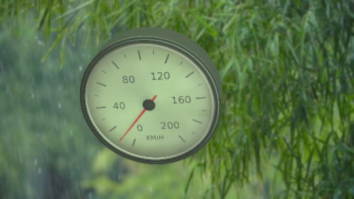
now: 10
